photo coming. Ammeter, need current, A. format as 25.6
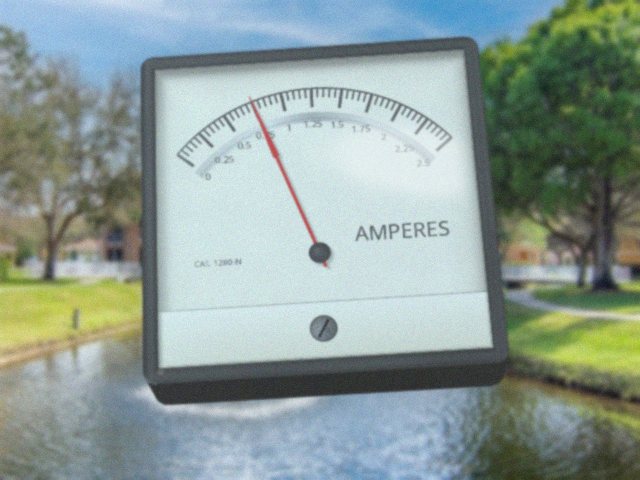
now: 0.75
